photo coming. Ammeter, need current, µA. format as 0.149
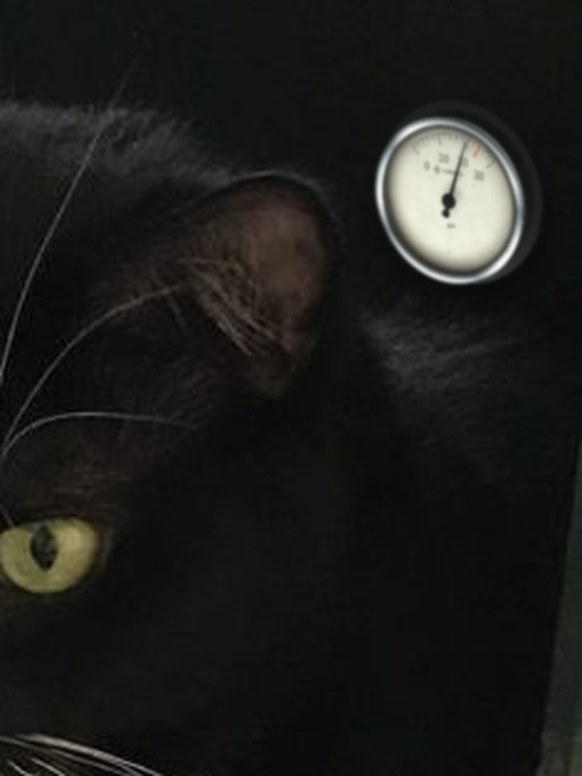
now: 20
